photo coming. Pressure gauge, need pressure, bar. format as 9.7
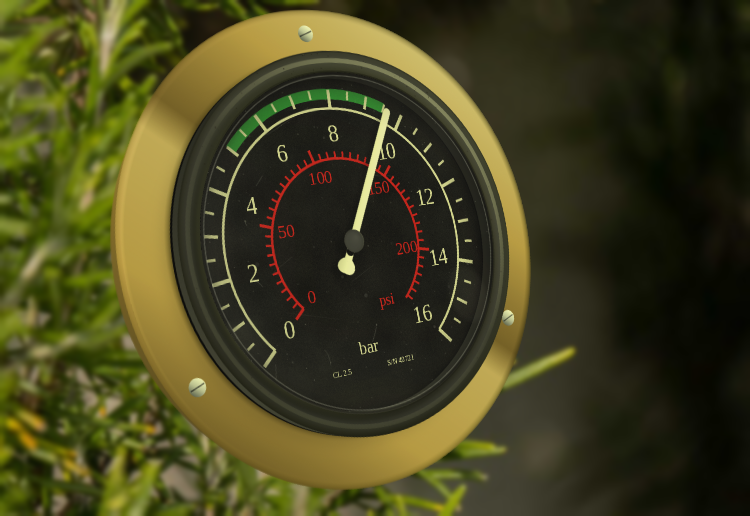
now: 9.5
